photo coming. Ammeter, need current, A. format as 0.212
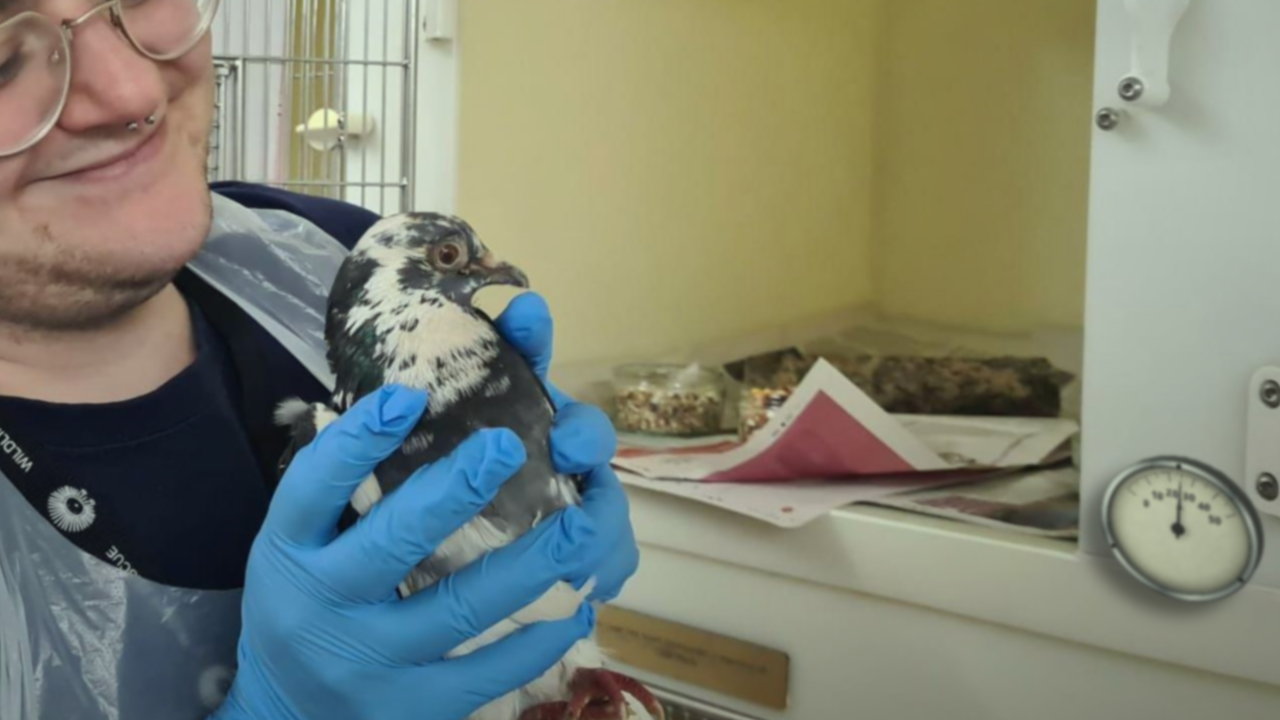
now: 25
